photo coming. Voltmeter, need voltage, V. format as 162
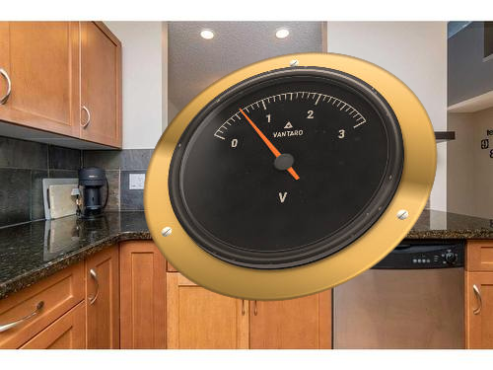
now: 0.6
